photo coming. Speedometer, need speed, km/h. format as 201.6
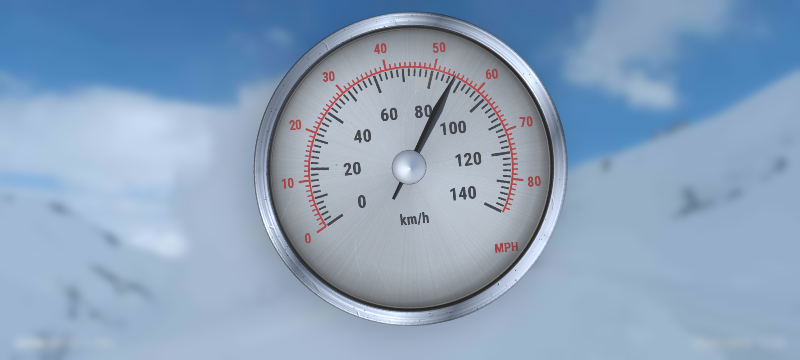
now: 88
